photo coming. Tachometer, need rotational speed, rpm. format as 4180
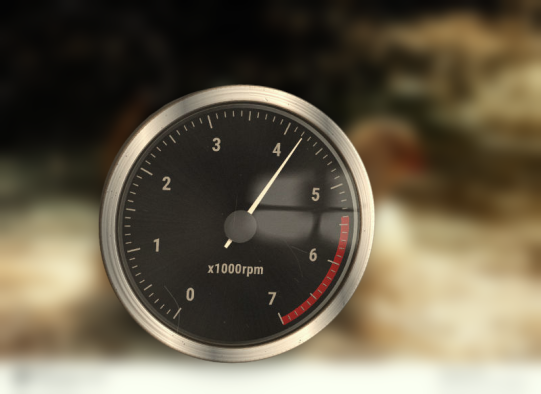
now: 4200
